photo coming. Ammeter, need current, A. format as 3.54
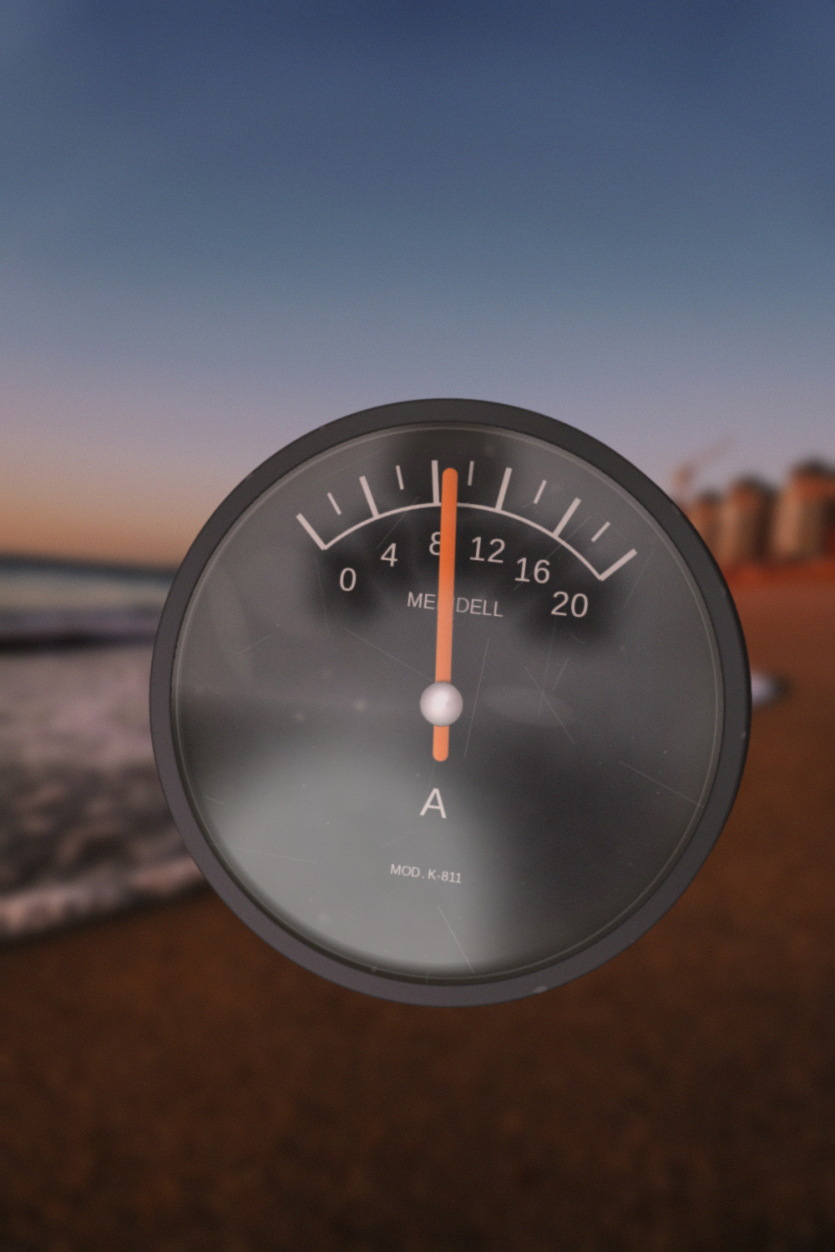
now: 9
